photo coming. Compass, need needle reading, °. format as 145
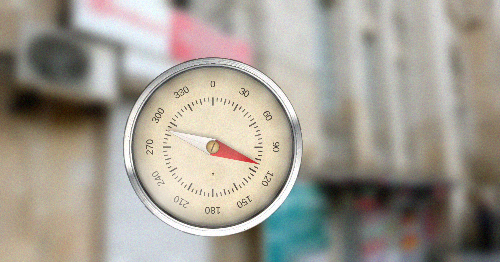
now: 110
